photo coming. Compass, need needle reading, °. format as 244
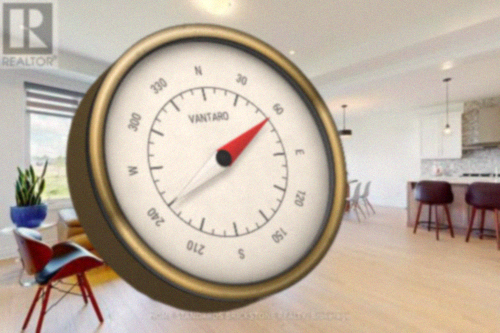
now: 60
